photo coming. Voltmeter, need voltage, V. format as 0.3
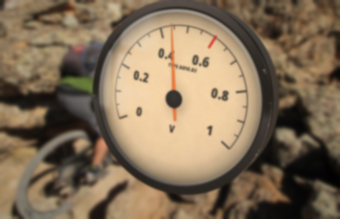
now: 0.45
